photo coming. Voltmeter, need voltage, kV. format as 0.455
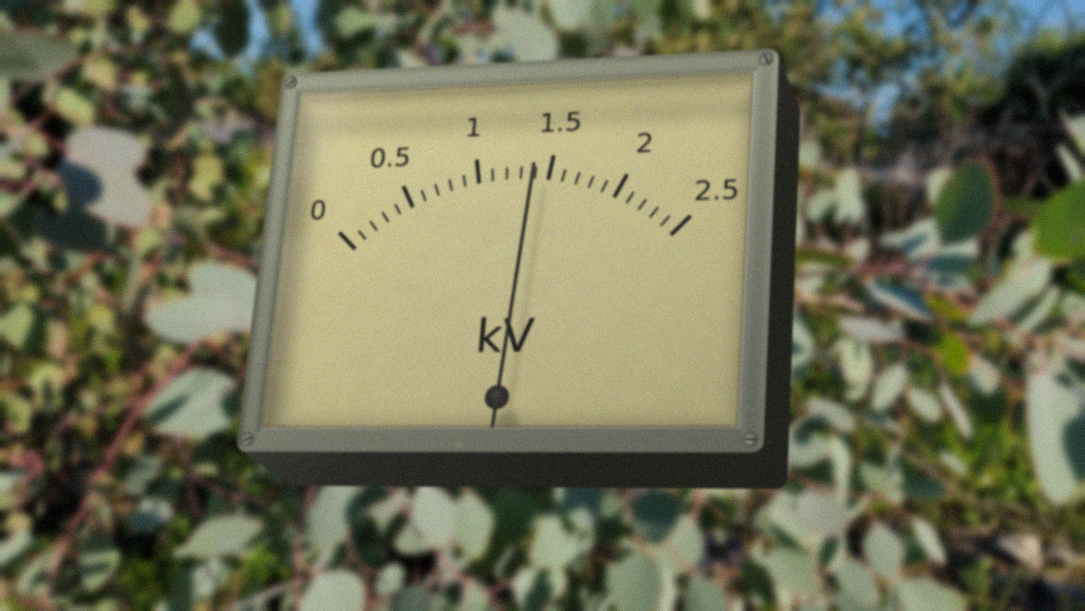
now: 1.4
